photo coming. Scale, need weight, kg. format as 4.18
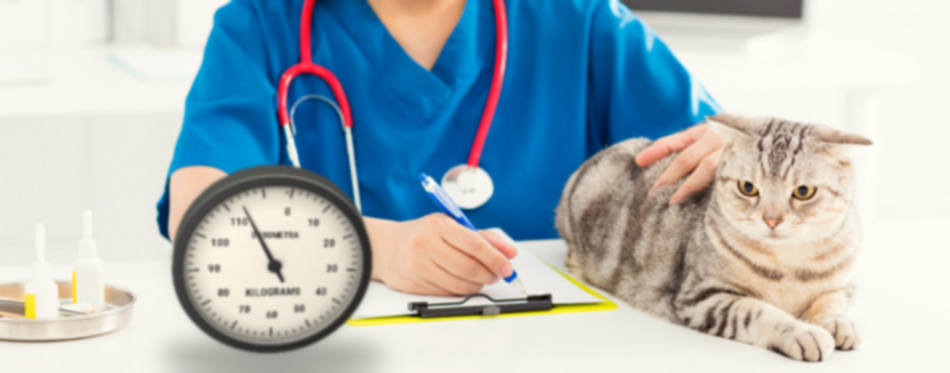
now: 114
